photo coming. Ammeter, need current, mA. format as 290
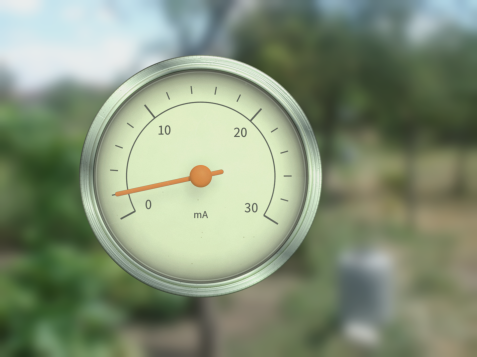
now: 2
